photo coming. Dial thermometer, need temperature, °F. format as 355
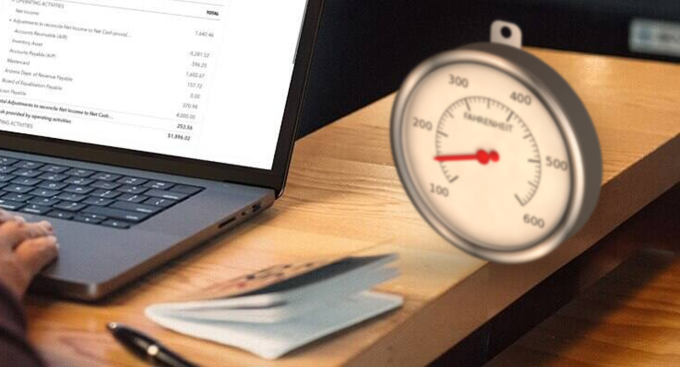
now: 150
